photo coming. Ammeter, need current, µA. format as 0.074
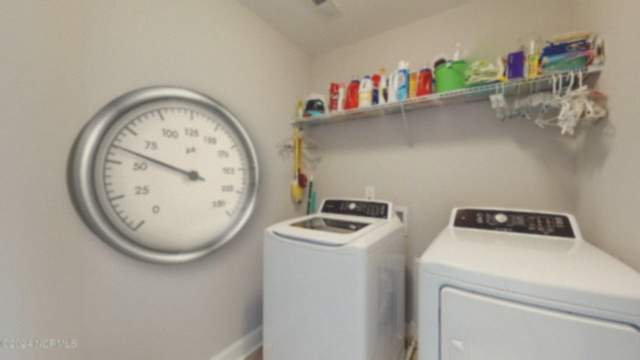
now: 60
